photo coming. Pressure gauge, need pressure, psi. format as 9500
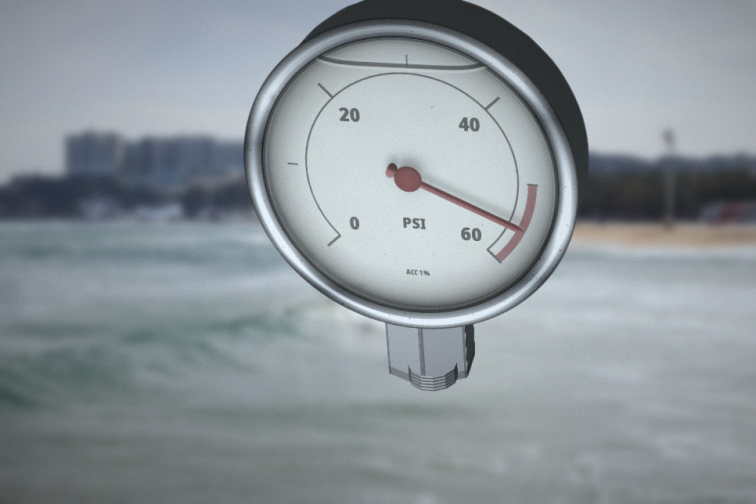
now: 55
